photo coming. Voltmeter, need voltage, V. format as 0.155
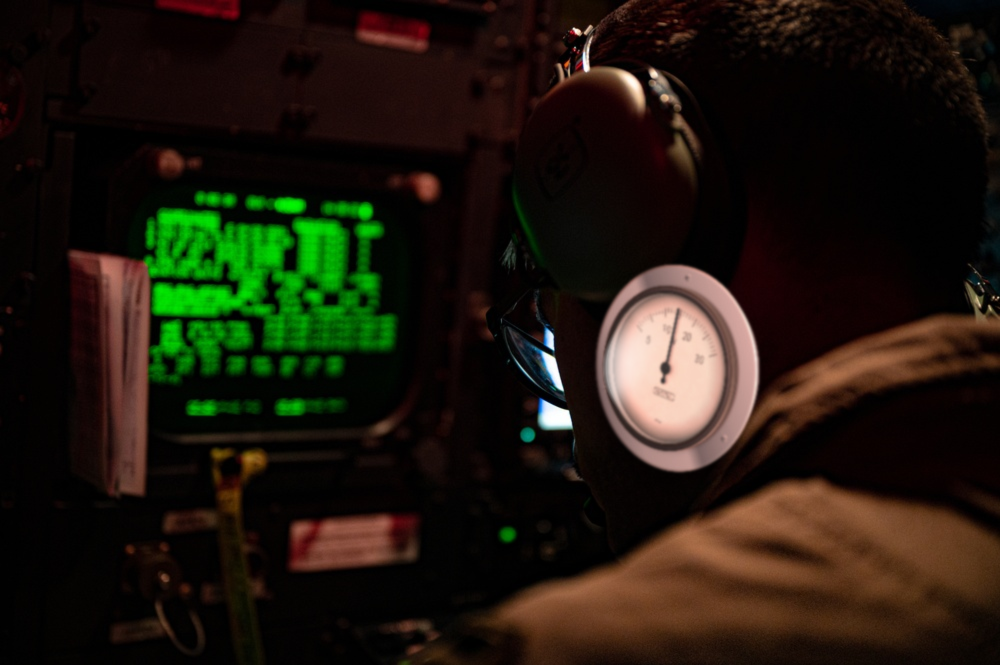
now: 15
